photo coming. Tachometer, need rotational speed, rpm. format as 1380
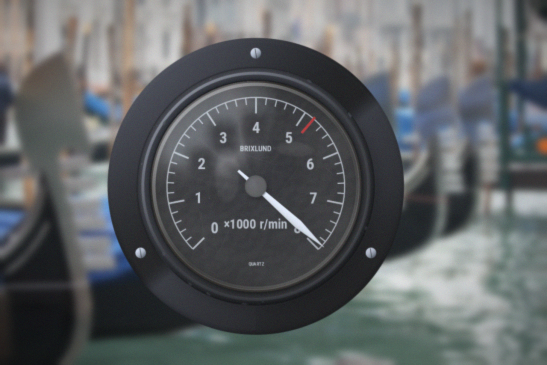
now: 7900
